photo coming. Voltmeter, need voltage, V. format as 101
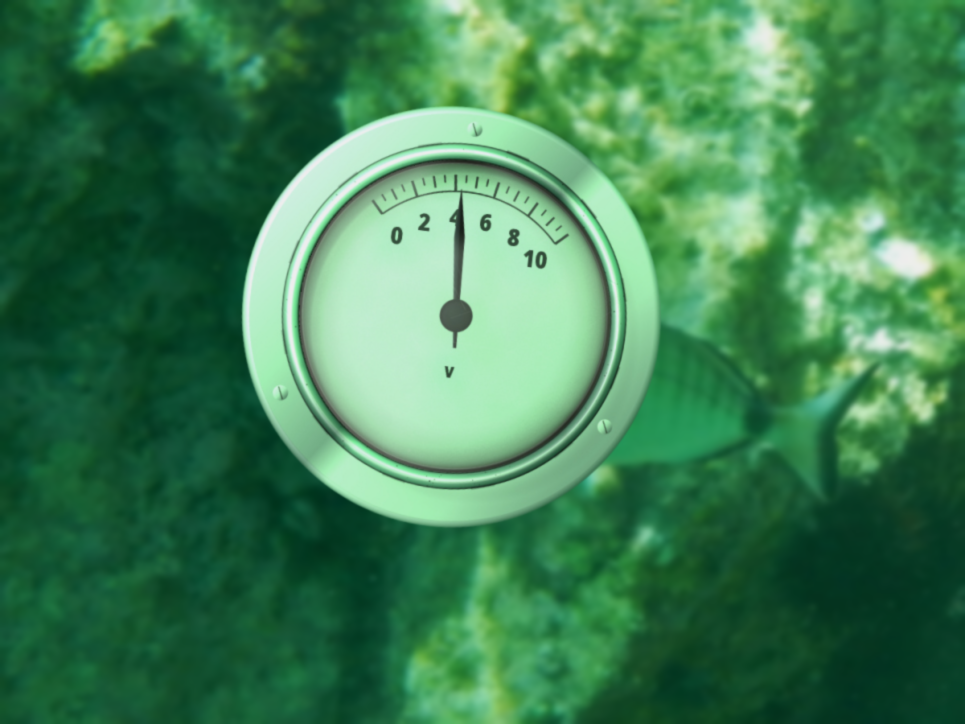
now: 4.25
